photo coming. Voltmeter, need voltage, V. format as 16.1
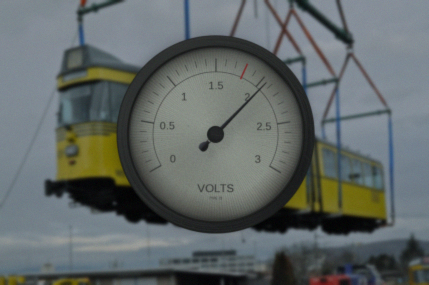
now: 2.05
